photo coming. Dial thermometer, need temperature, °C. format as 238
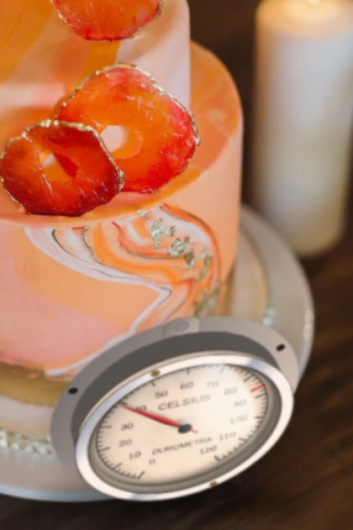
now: 40
